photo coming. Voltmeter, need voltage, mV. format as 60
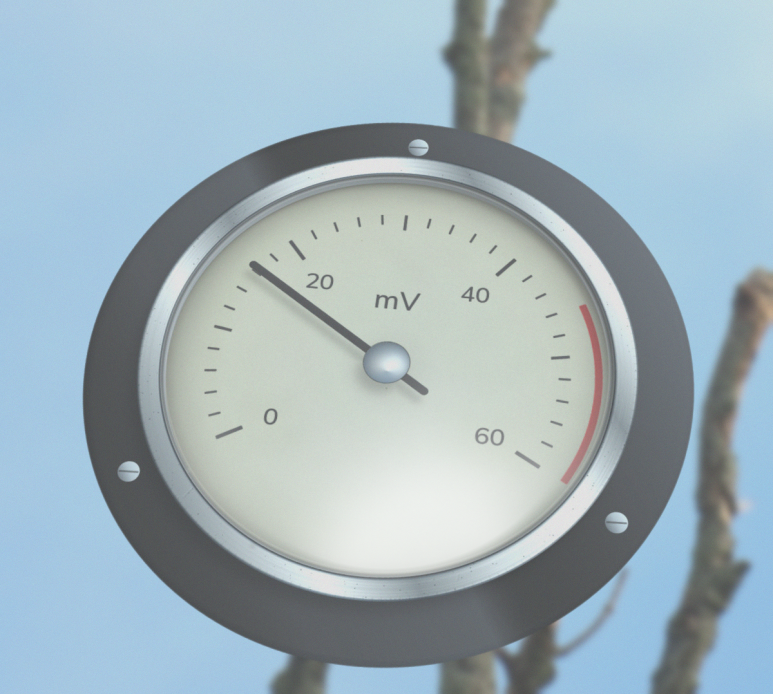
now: 16
